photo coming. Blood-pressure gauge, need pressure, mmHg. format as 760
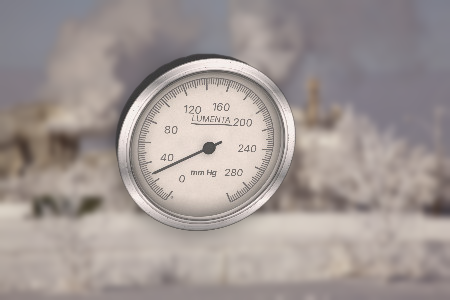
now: 30
